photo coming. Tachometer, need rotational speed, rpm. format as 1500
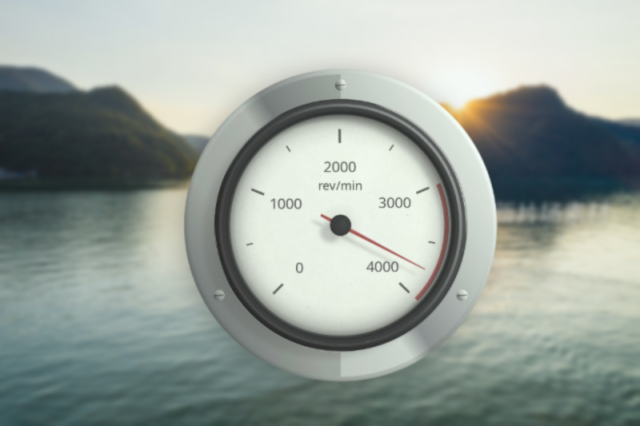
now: 3750
